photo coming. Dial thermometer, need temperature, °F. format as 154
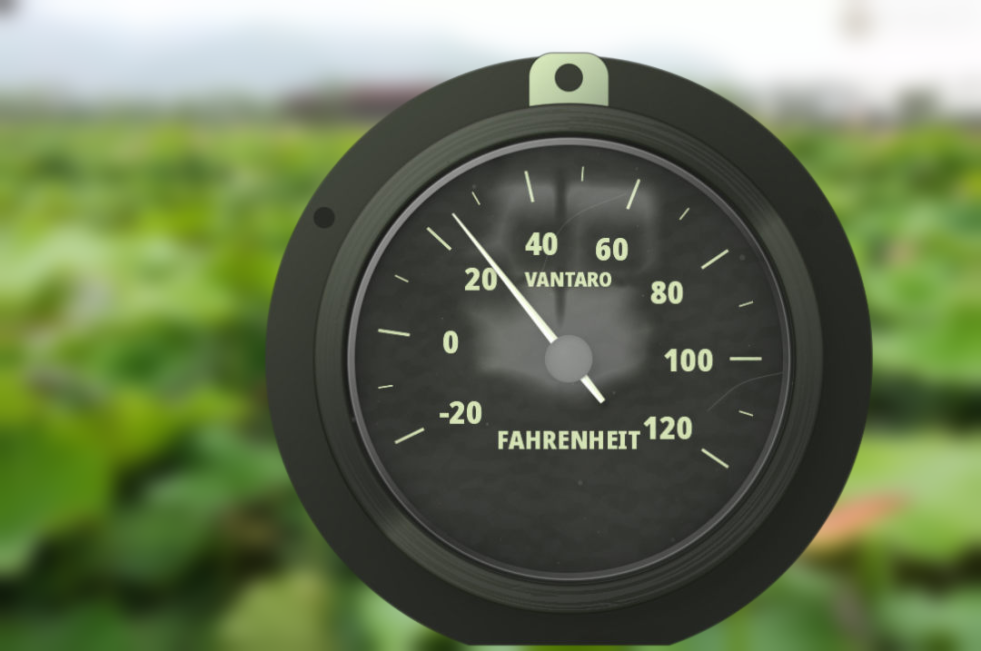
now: 25
